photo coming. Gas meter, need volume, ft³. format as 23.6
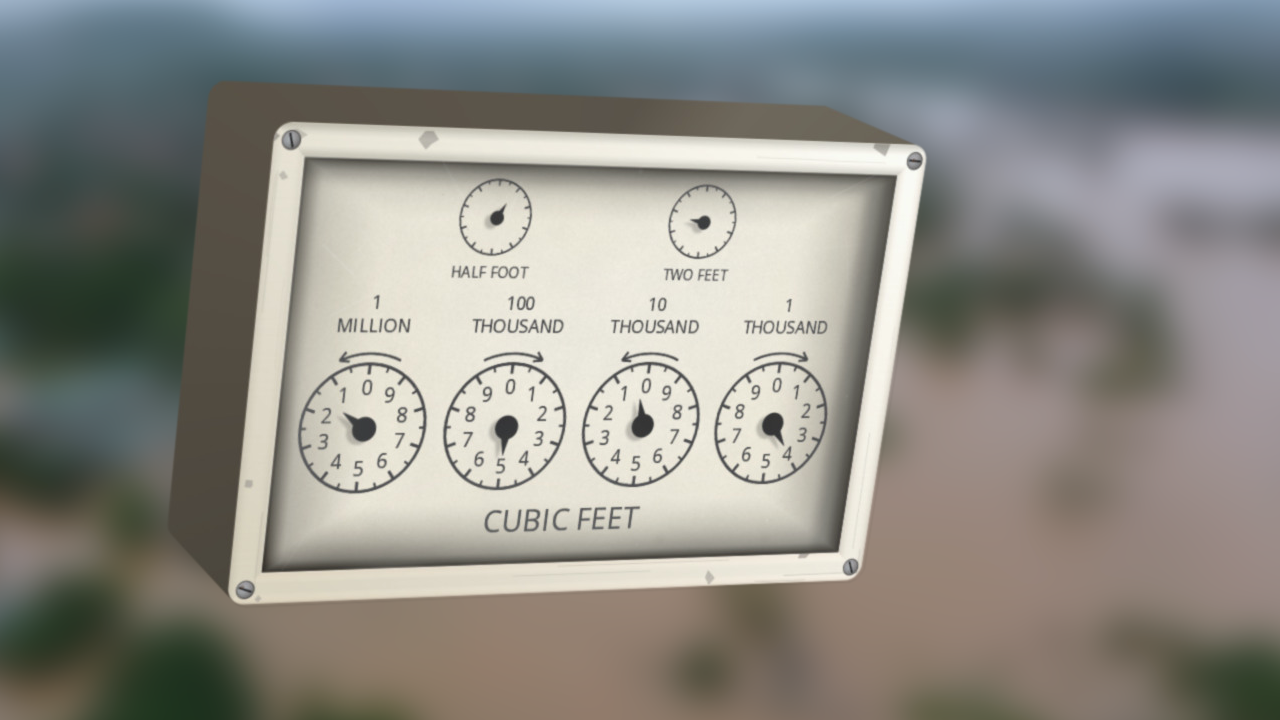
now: 150400
